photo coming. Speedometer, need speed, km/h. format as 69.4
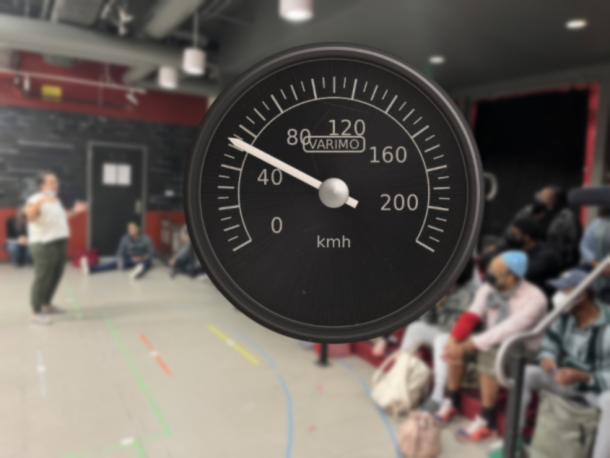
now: 52.5
